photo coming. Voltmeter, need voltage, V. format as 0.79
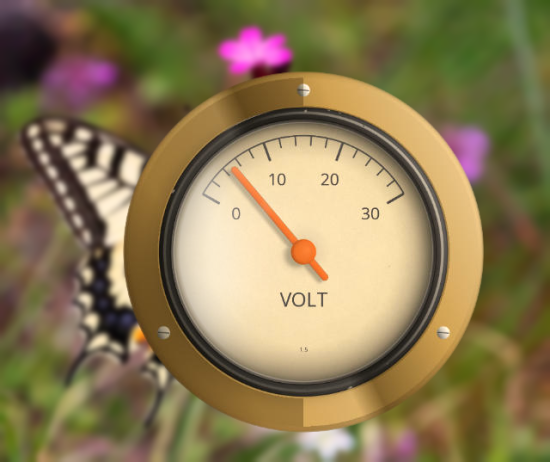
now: 5
